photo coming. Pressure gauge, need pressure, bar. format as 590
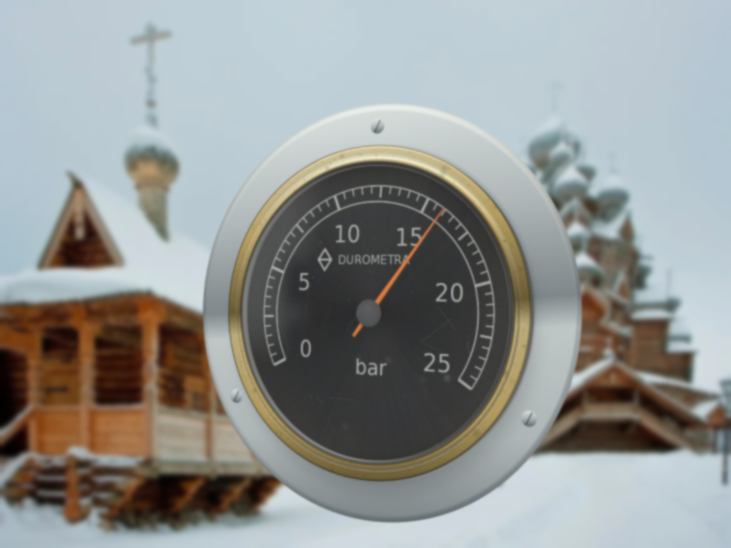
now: 16
